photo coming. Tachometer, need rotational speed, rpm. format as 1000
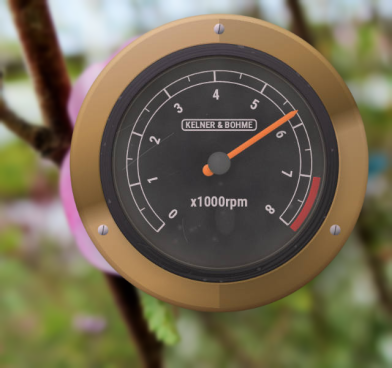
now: 5750
